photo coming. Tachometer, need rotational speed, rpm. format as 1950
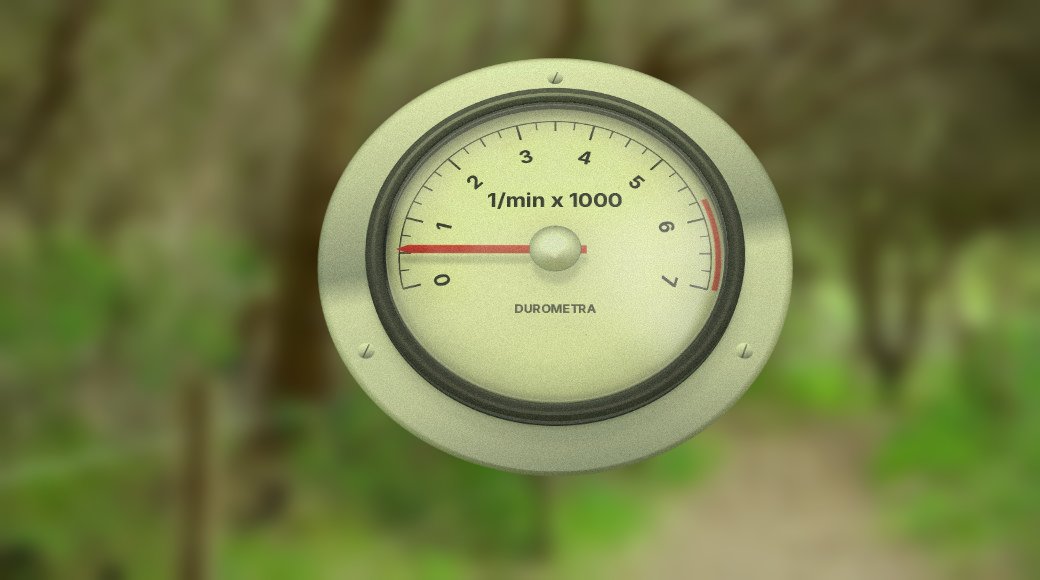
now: 500
